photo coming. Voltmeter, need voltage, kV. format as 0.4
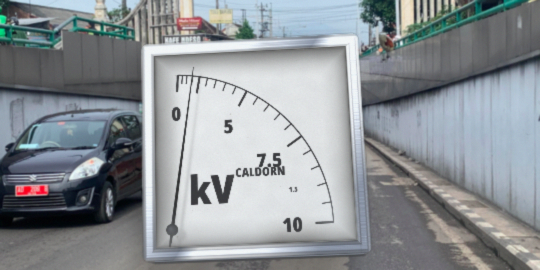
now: 2
